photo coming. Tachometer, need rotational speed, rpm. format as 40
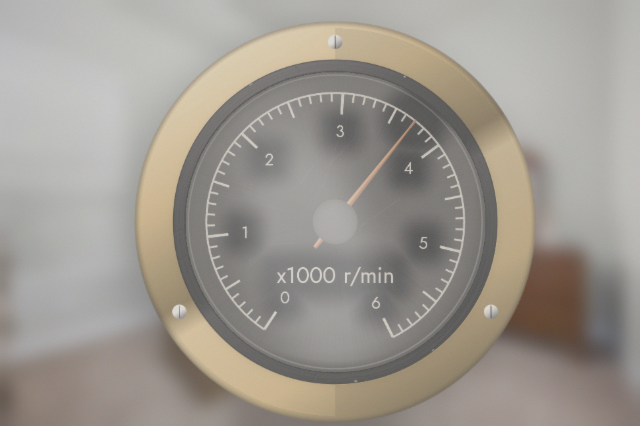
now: 3700
